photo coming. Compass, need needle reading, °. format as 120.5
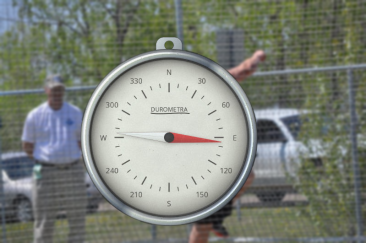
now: 95
